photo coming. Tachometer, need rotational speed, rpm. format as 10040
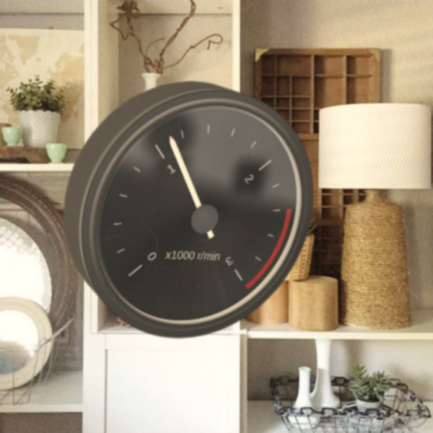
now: 1100
